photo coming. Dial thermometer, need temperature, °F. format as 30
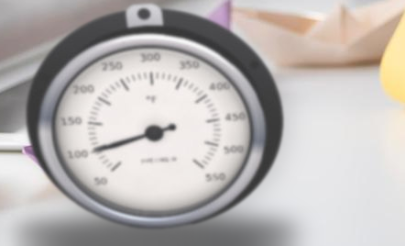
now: 100
